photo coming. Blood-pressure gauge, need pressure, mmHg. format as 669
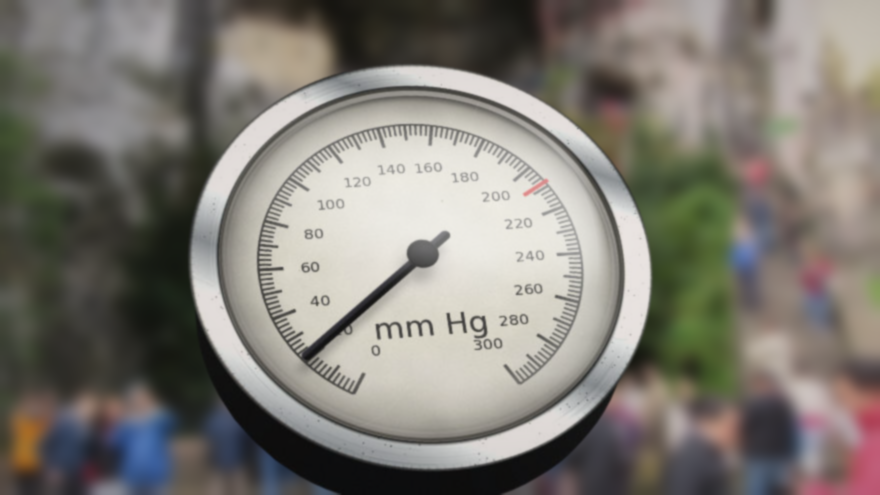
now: 20
